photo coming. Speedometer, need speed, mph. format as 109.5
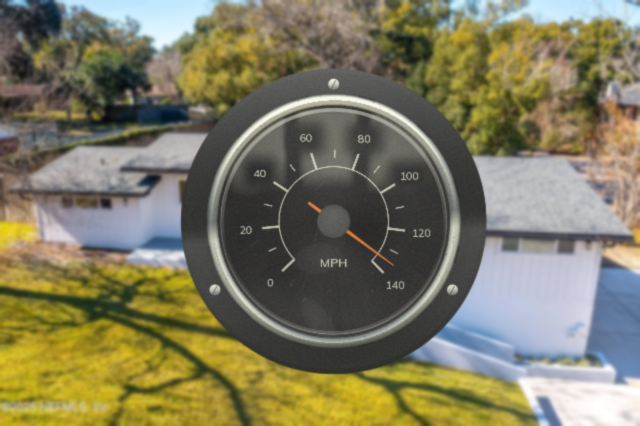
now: 135
